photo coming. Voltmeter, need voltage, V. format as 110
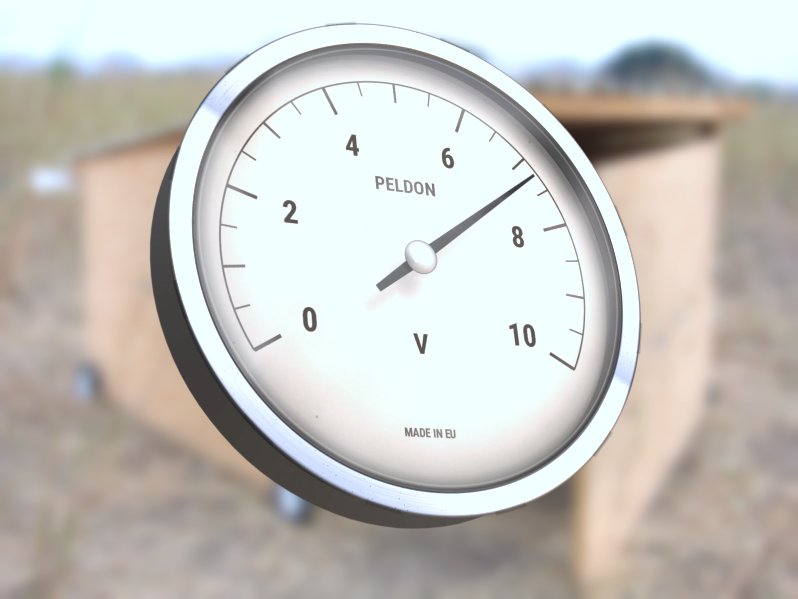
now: 7.25
